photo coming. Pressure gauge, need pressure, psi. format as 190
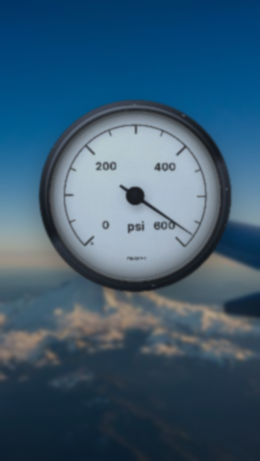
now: 575
